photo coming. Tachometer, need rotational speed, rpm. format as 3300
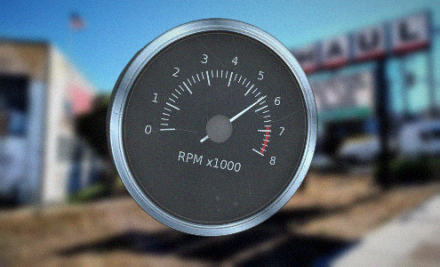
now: 5600
